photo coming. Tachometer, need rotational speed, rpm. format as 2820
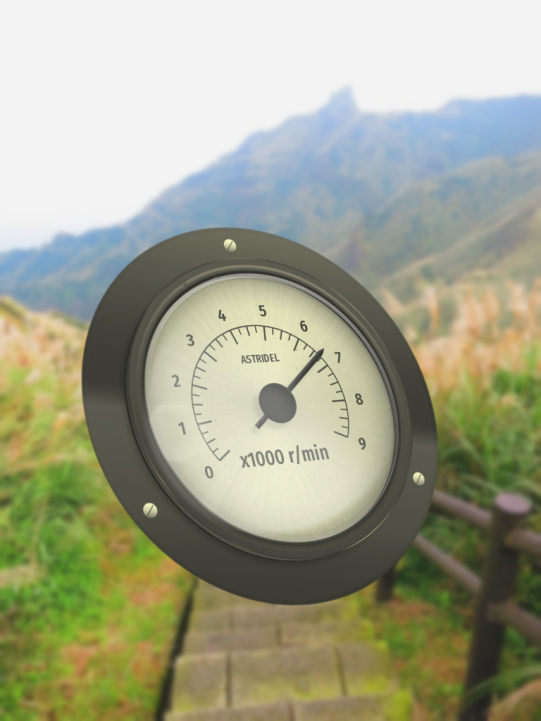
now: 6625
